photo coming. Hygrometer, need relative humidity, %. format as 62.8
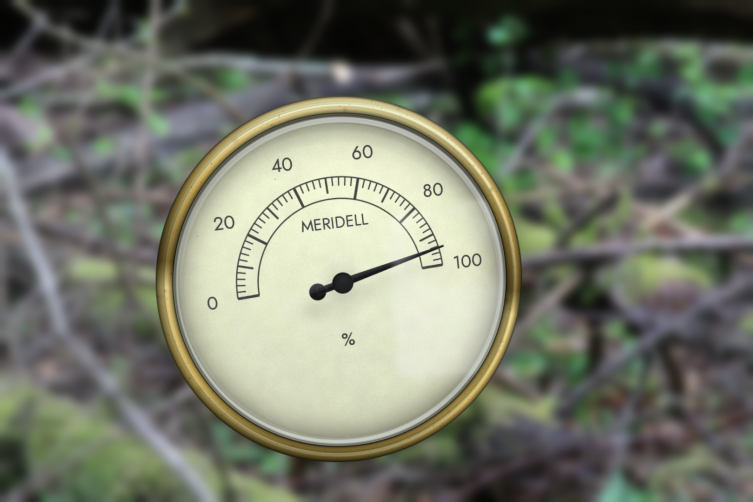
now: 94
